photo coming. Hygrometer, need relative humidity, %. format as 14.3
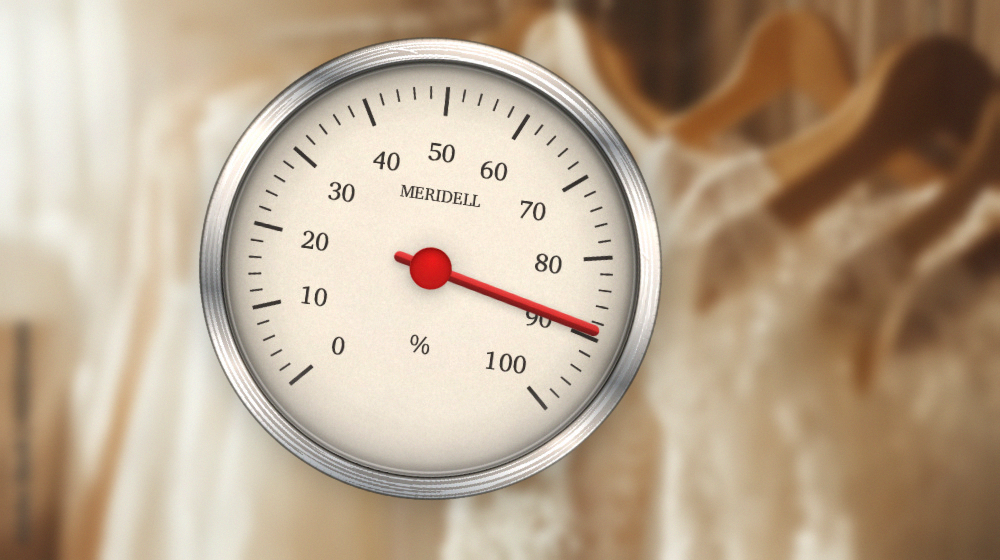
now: 89
